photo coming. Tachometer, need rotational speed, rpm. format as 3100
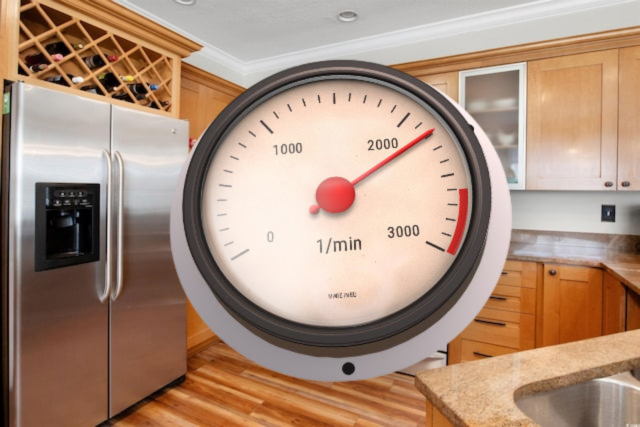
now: 2200
